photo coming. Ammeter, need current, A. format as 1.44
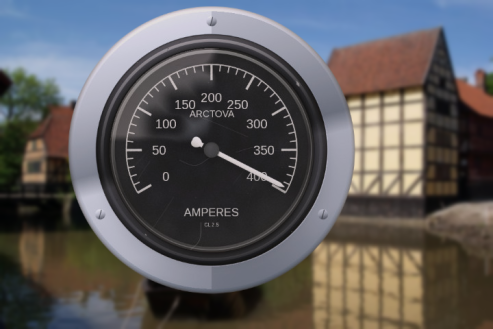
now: 395
